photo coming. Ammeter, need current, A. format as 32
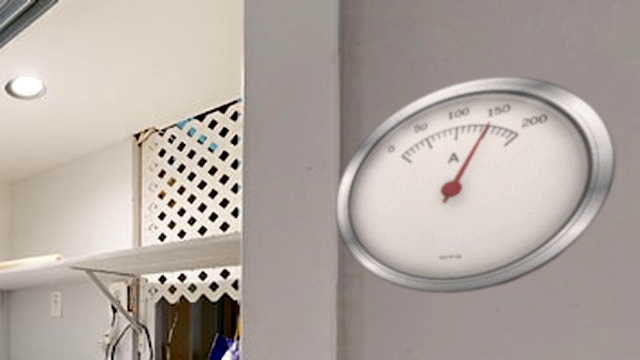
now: 150
